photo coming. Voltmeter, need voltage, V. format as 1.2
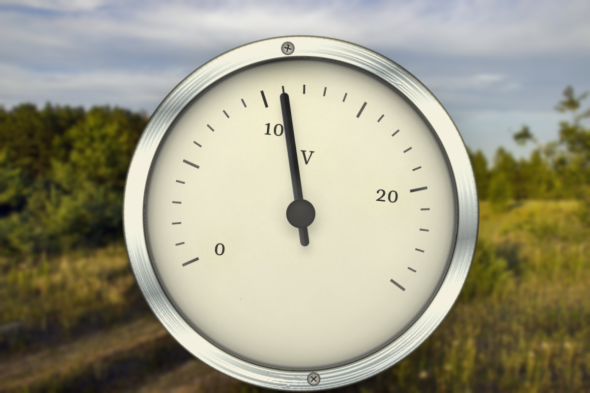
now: 11
